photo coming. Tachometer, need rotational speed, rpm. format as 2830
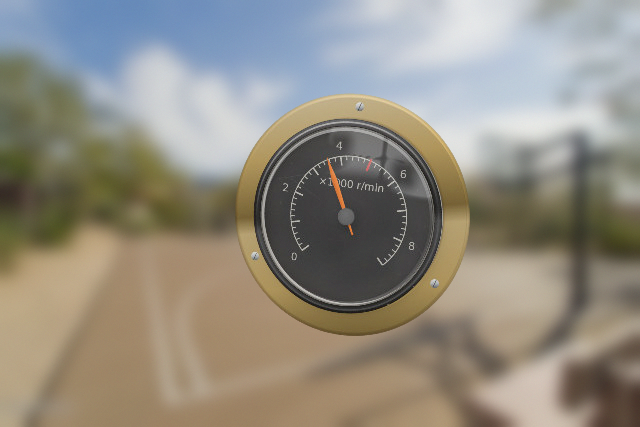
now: 3600
